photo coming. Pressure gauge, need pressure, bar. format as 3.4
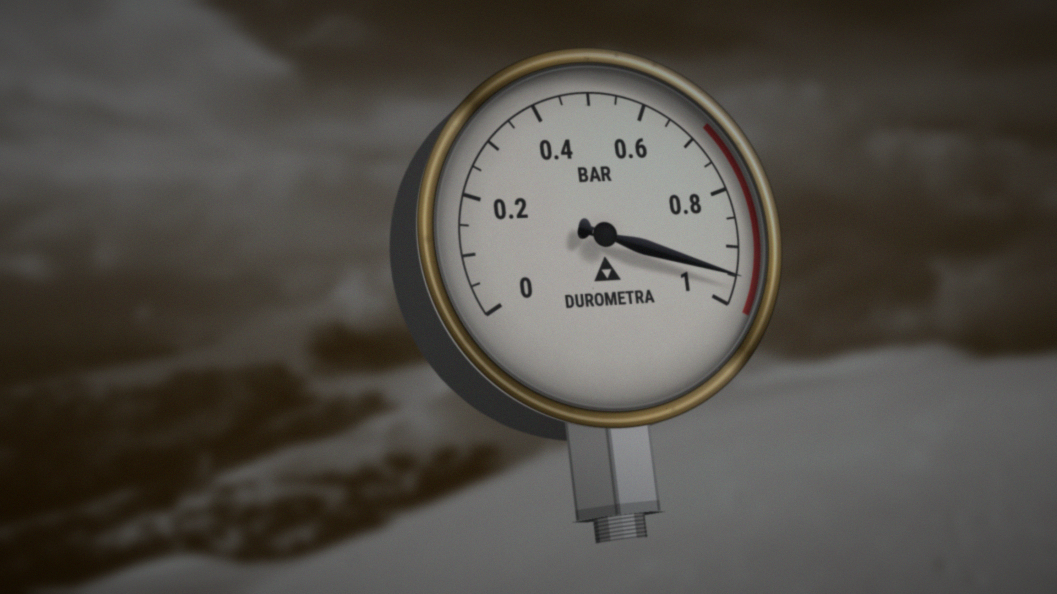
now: 0.95
